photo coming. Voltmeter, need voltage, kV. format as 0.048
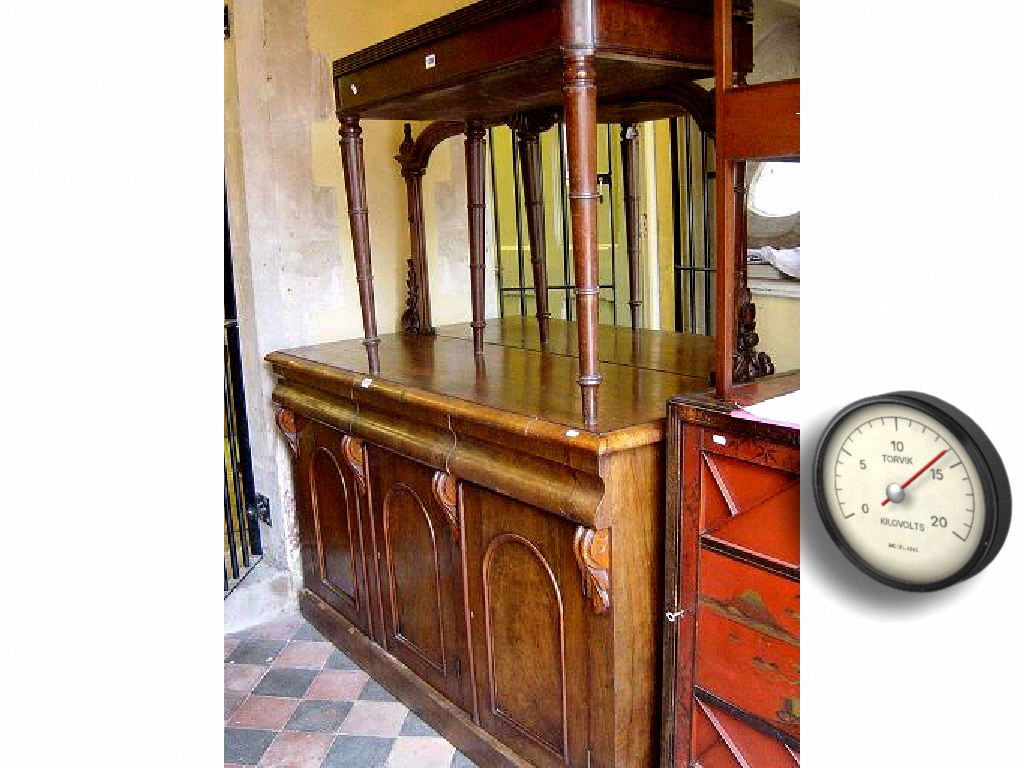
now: 14
